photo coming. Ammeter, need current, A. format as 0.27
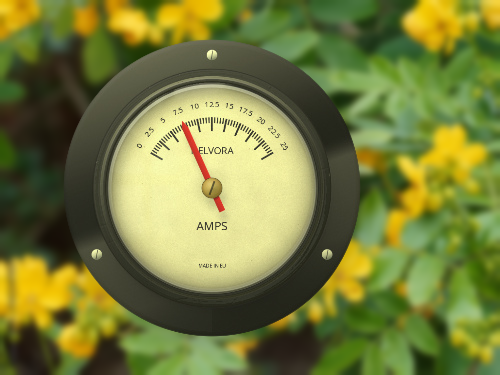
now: 7.5
